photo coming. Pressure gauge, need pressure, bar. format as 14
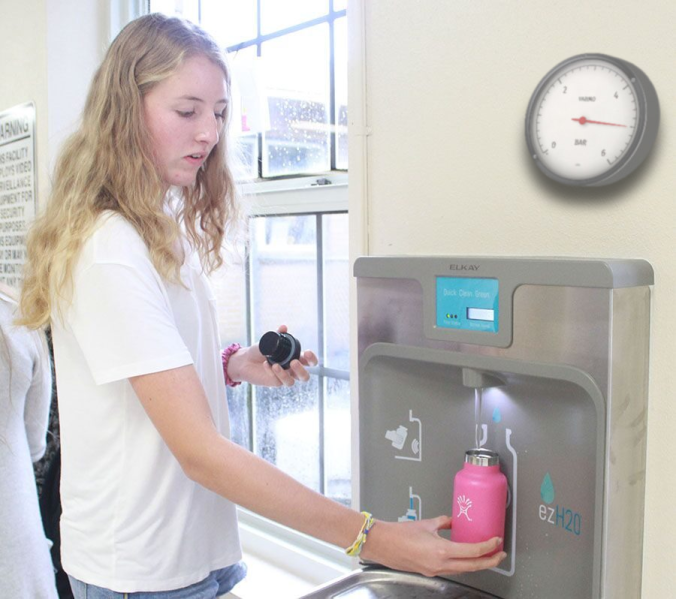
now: 5
